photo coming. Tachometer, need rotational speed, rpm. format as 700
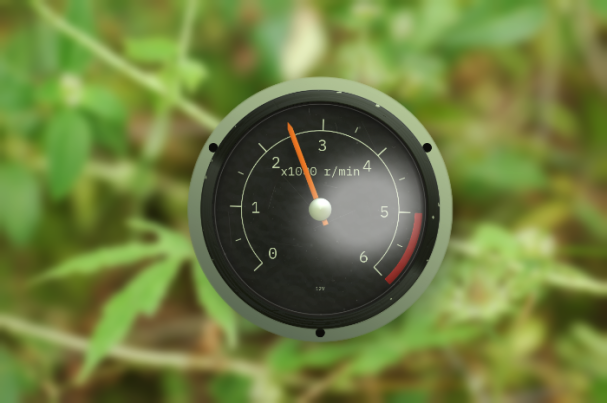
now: 2500
